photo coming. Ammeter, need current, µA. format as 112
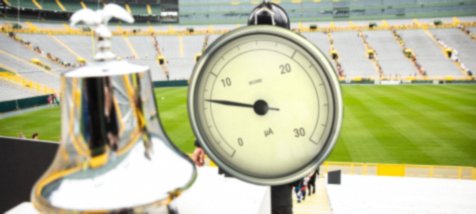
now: 7
